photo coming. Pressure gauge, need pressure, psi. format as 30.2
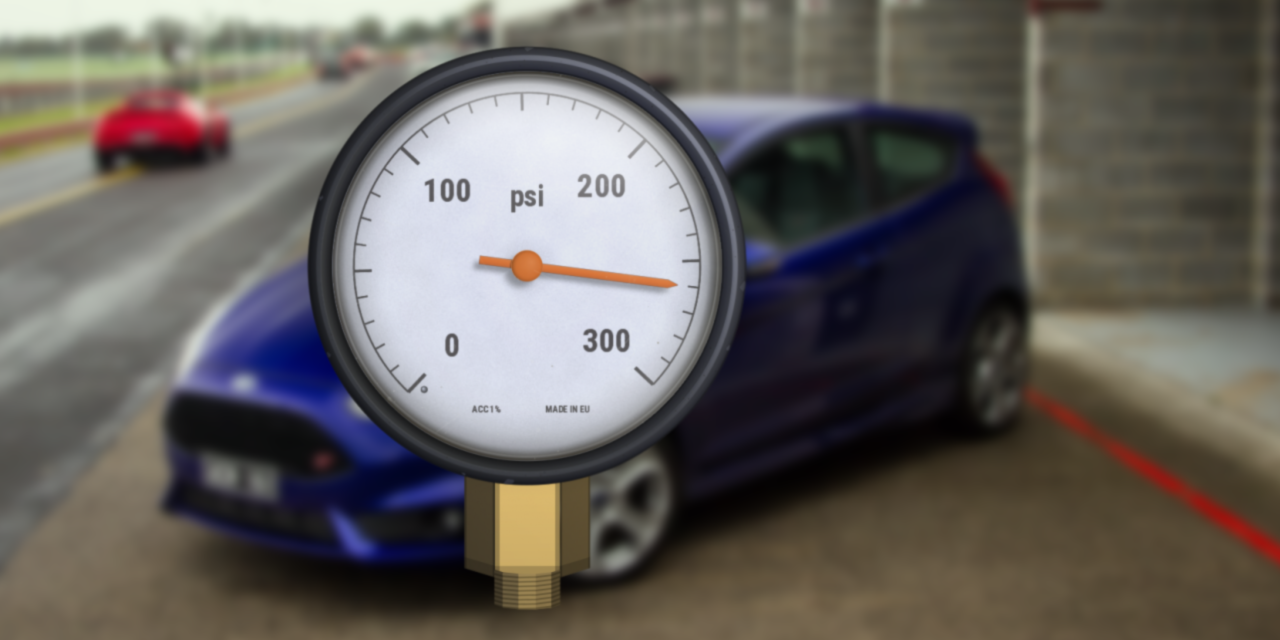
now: 260
